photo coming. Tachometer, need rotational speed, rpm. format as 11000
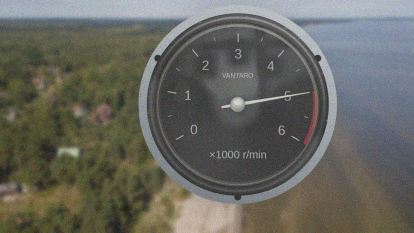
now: 5000
